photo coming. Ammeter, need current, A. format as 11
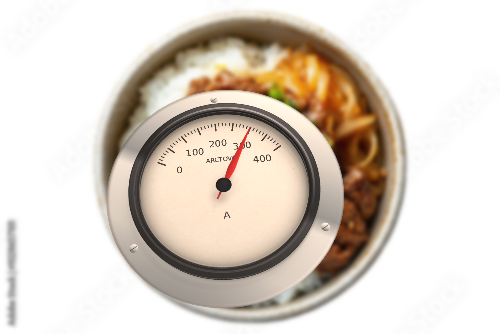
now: 300
